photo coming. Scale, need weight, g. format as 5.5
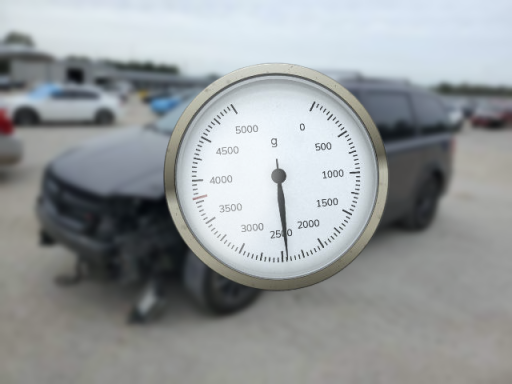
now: 2450
